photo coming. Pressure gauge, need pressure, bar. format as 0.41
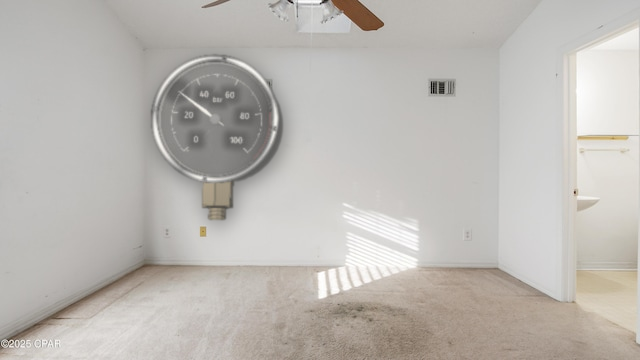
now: 30
